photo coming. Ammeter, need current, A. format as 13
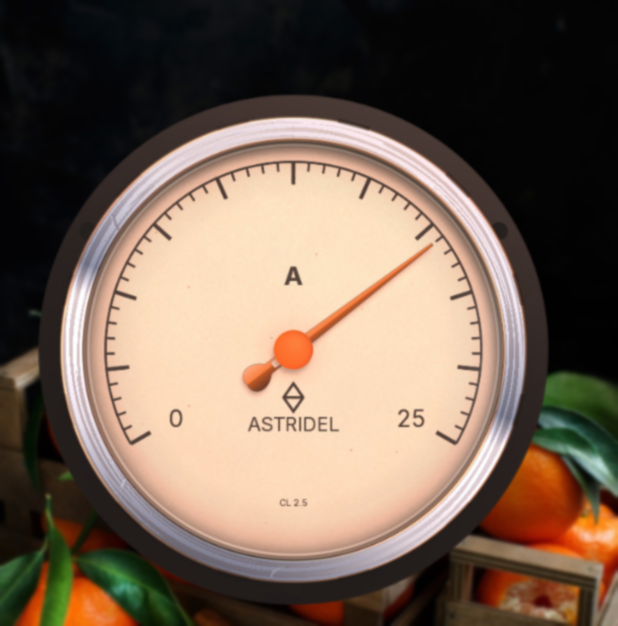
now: 18
